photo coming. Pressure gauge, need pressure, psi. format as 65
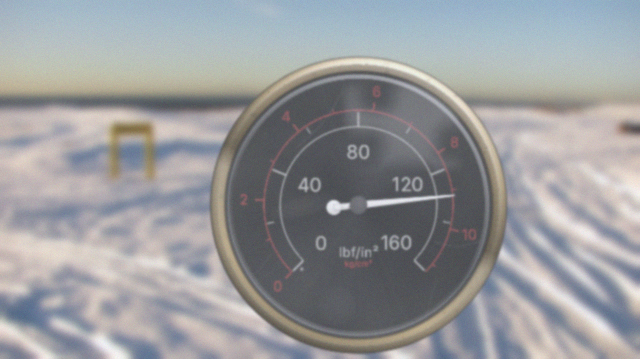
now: 130
